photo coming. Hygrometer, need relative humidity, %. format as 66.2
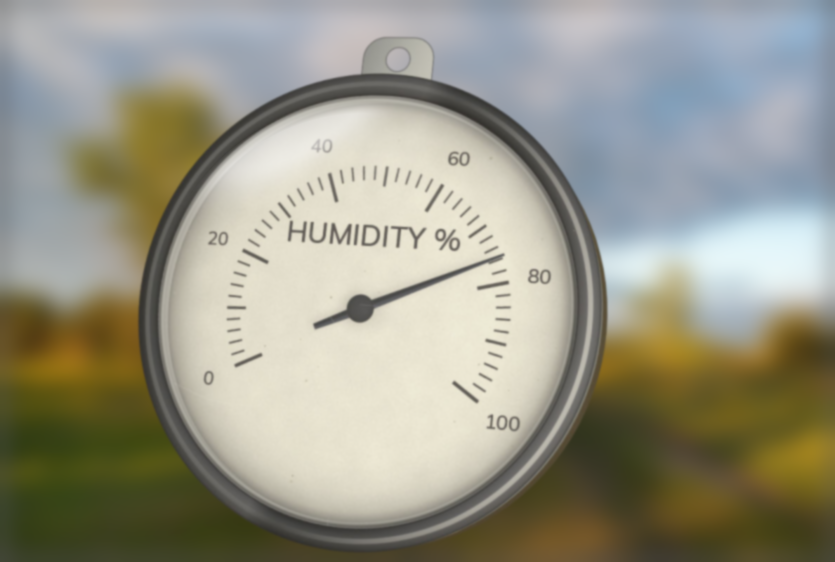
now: 76
